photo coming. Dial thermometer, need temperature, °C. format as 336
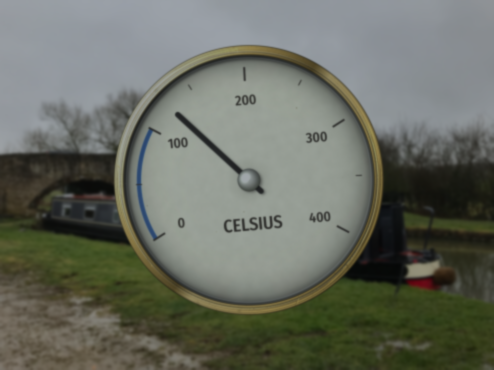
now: 125
